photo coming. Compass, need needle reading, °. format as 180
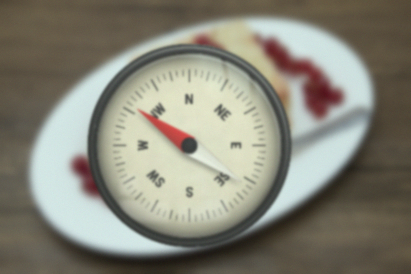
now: 305
